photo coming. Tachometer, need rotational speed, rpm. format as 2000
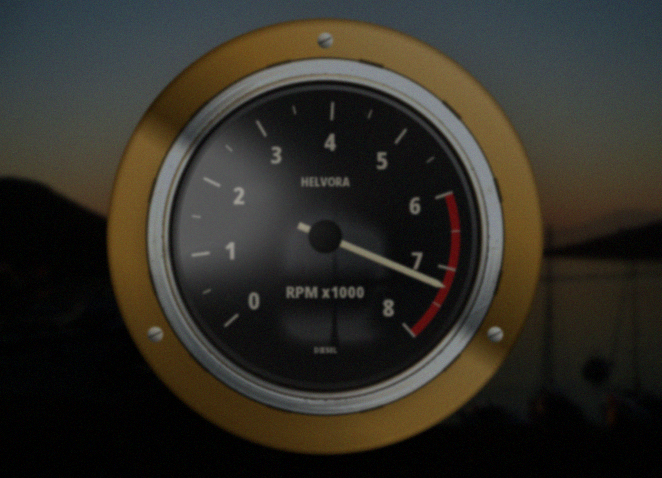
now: 7250
